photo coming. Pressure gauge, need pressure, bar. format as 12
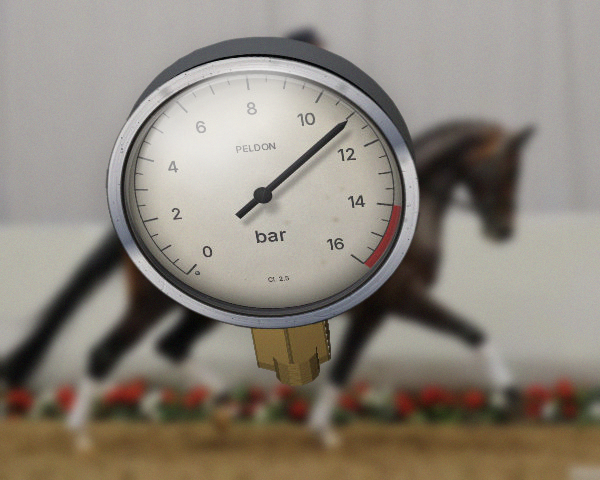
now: 11
